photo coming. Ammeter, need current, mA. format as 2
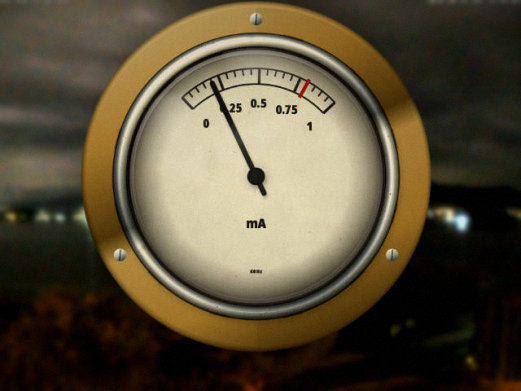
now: 0.2
